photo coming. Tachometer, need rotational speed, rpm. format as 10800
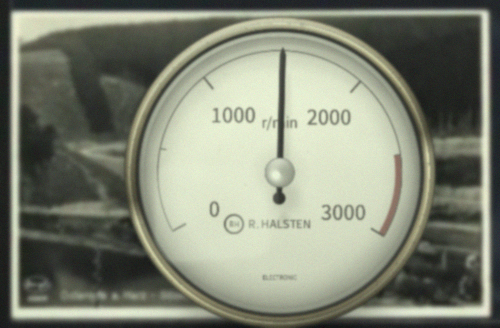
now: 1500
